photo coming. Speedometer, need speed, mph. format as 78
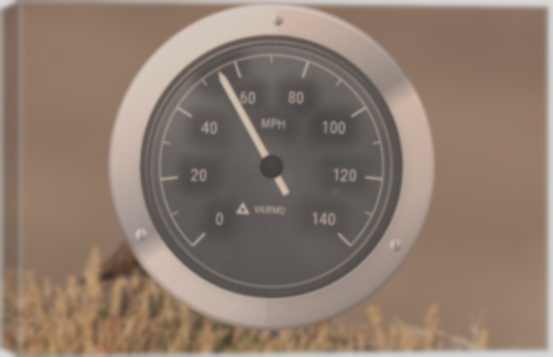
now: 55
